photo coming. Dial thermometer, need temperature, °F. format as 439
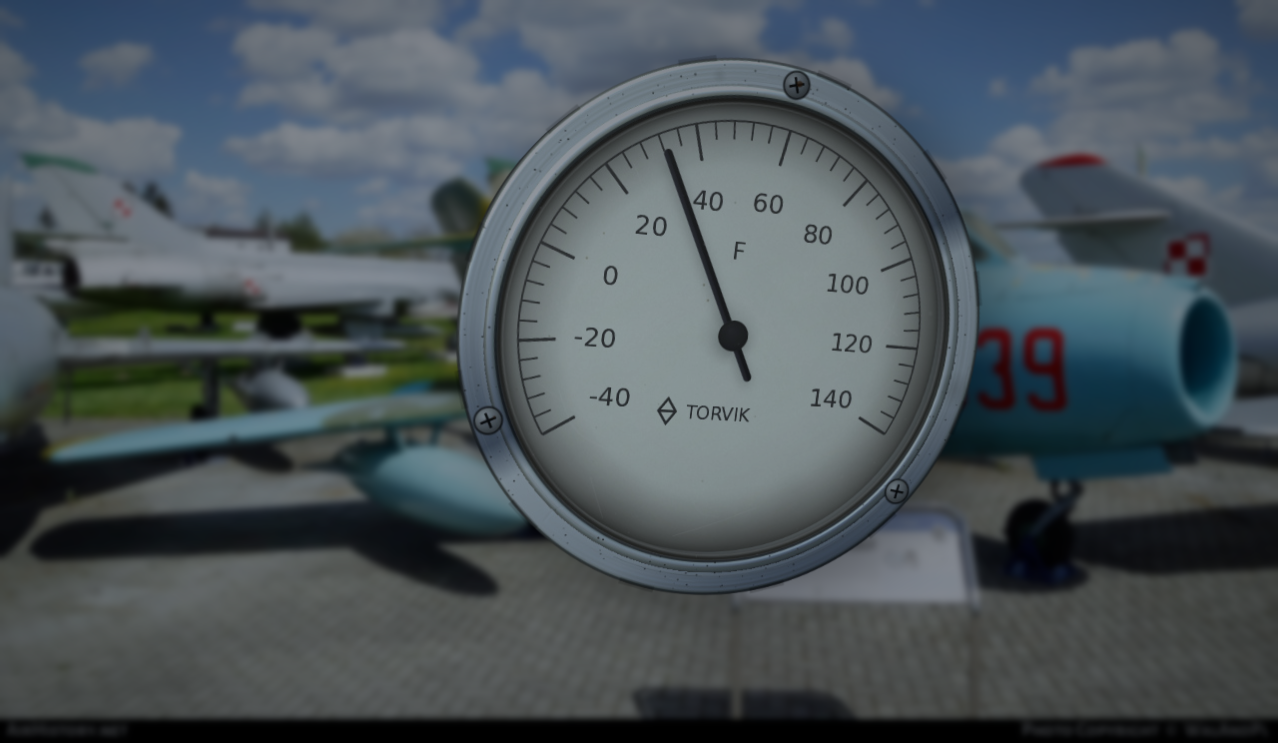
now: 32
